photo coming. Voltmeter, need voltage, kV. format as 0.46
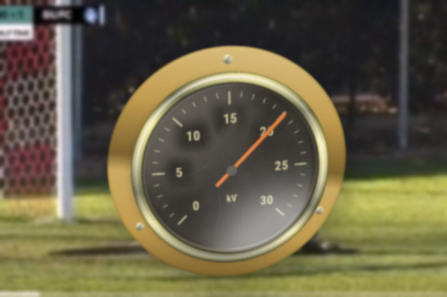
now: 20
